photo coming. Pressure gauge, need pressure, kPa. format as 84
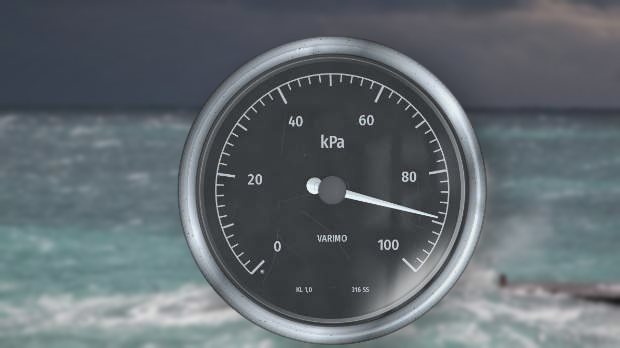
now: 89
